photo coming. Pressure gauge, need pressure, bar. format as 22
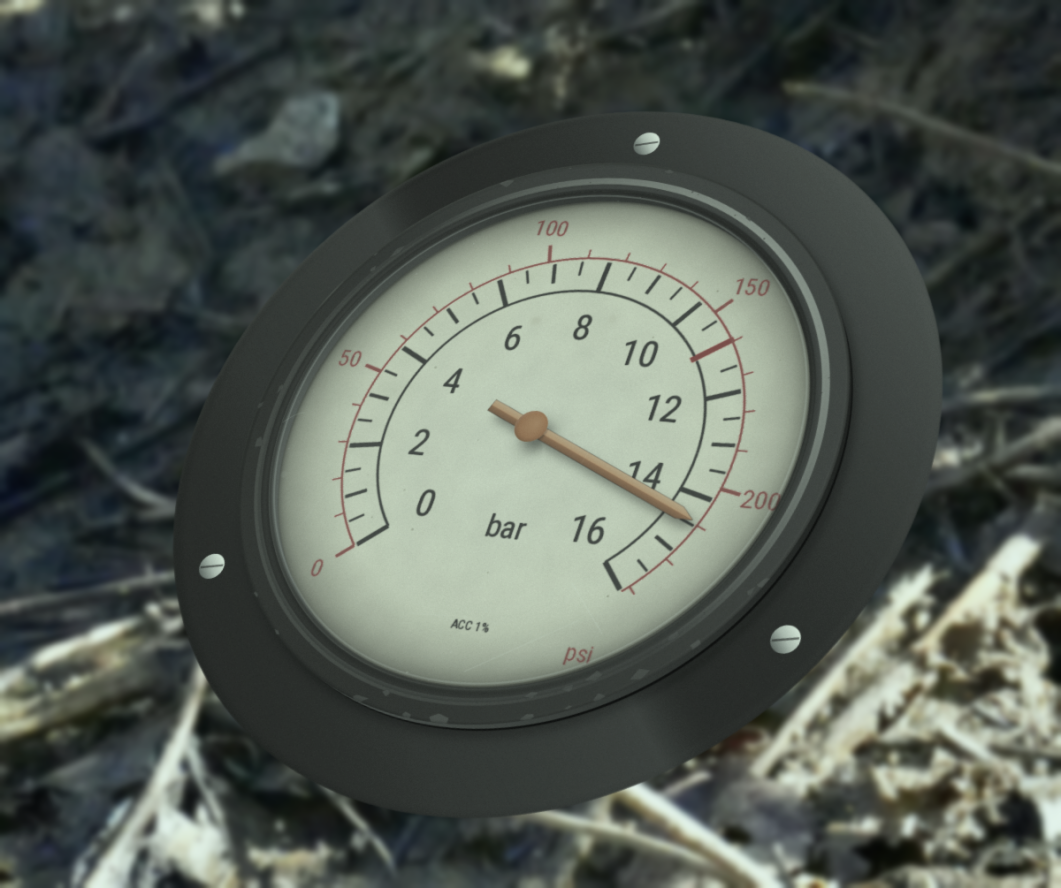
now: 14.5
